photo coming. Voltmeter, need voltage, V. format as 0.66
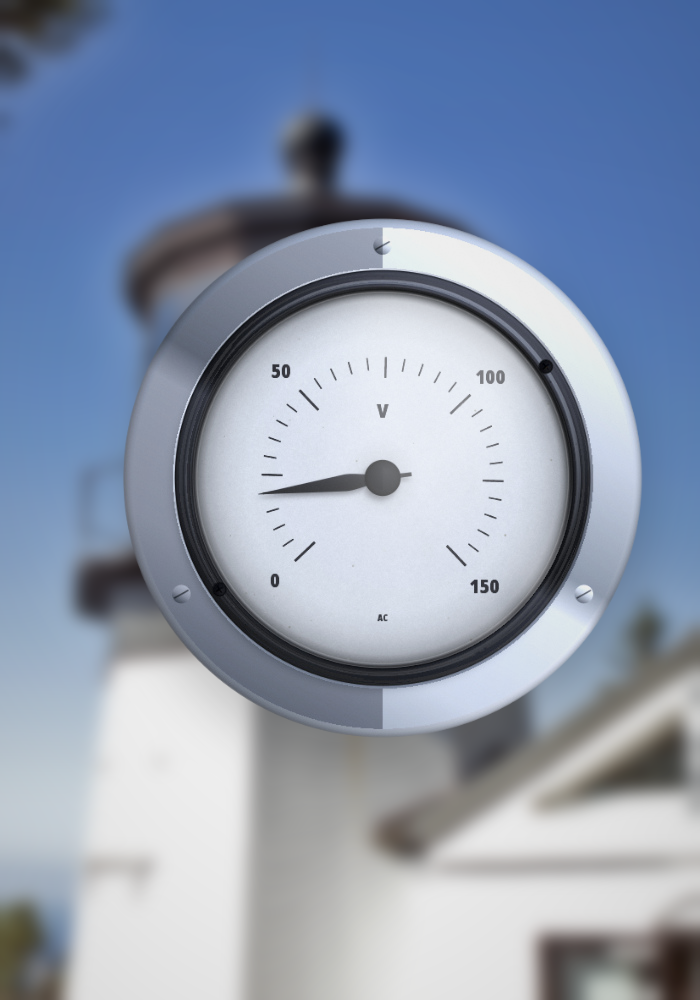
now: 20
